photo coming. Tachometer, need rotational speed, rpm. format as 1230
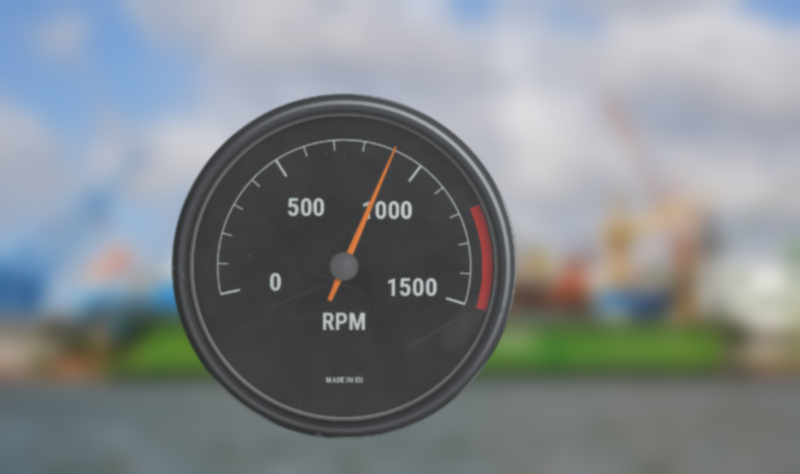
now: 900
